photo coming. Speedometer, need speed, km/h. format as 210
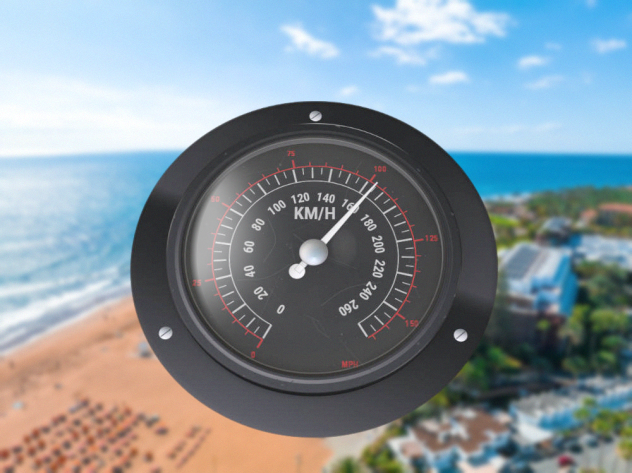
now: 165
